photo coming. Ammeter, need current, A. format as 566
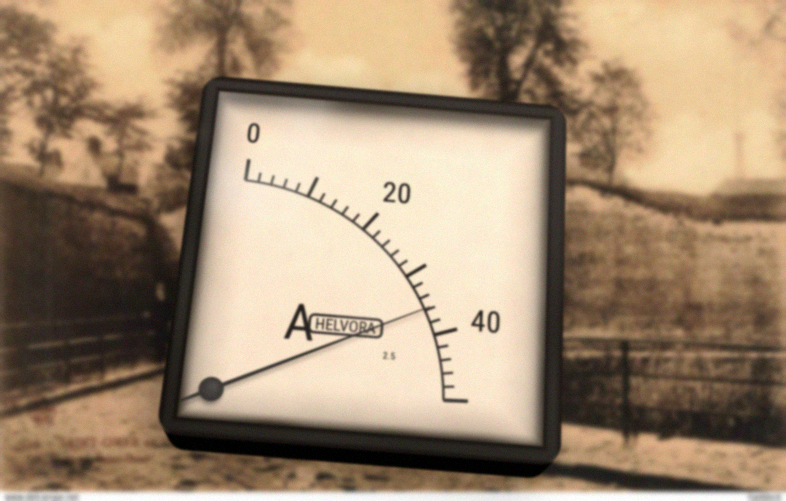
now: 36
